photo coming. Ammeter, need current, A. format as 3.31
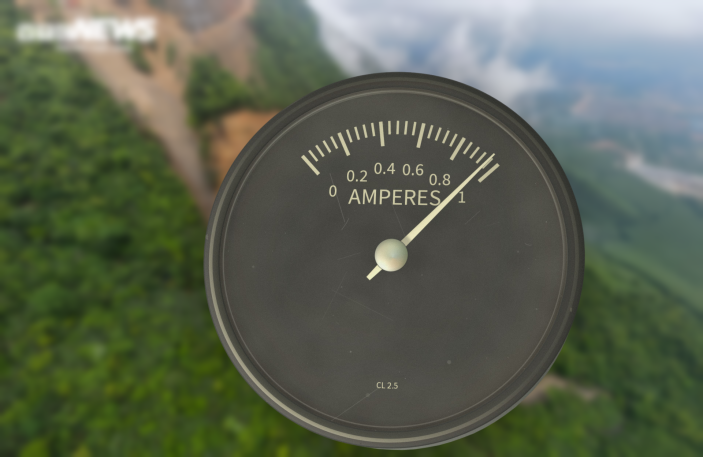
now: 0.96
